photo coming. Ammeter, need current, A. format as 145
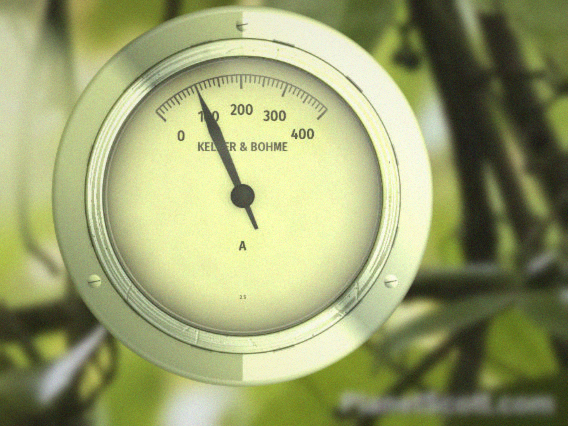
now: 100
